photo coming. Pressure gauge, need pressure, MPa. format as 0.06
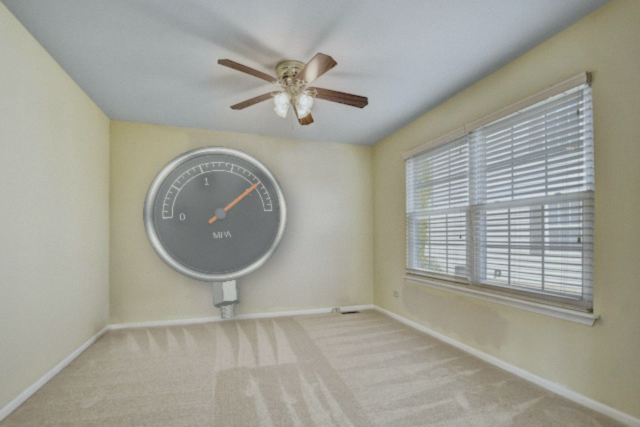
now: 2
